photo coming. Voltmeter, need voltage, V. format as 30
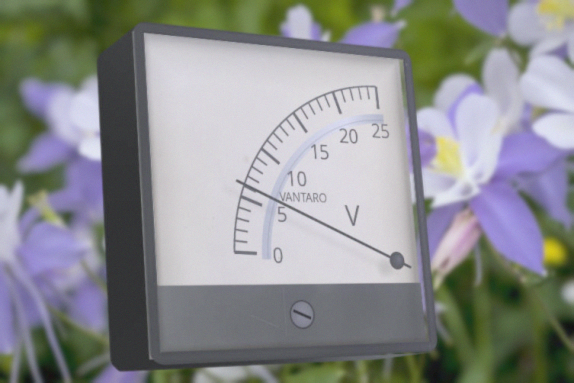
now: 6
